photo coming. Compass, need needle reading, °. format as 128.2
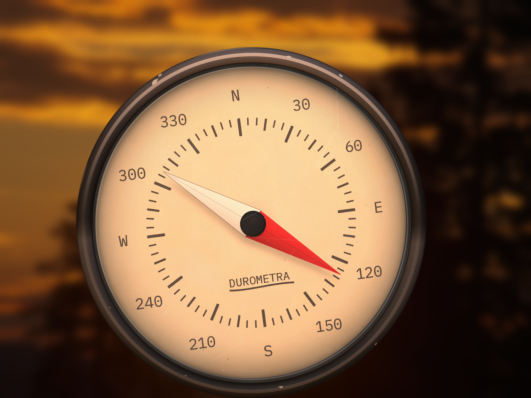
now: 127.5
